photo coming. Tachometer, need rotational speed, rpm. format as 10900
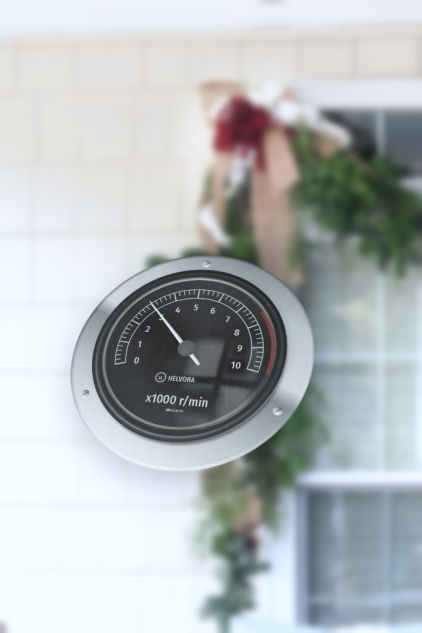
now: 3000
